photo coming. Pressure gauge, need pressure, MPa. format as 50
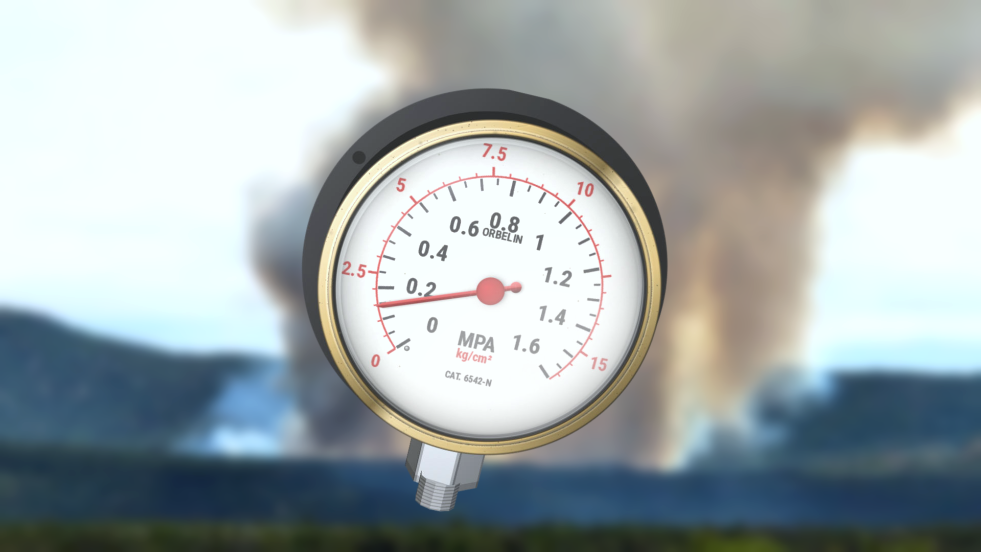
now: 0.15
